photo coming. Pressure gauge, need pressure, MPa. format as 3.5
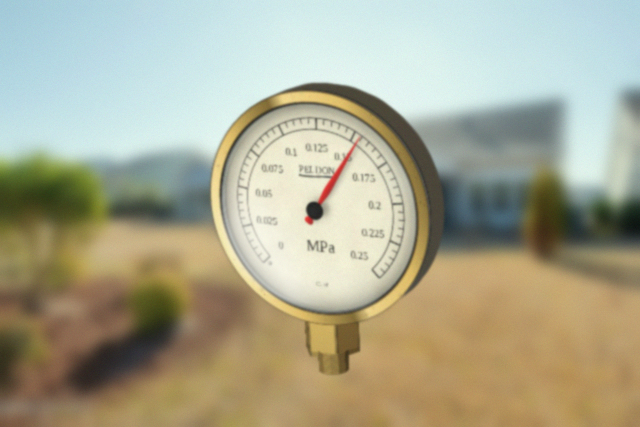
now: 0.155
